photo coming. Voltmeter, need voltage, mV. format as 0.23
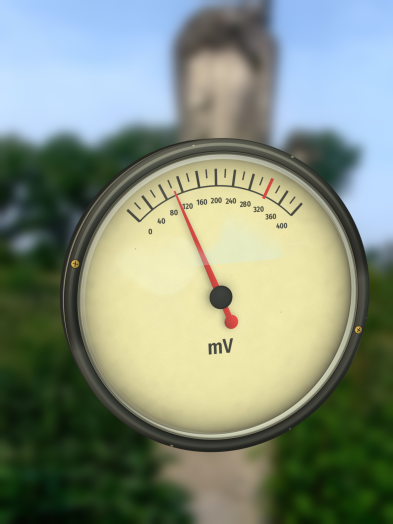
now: 100
